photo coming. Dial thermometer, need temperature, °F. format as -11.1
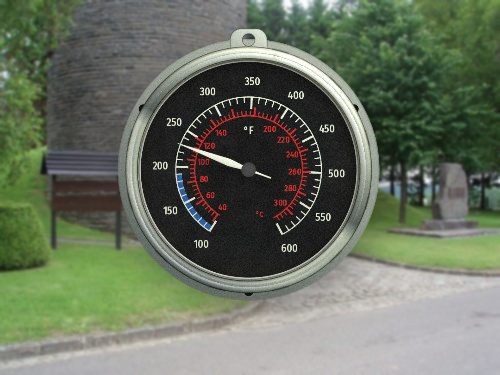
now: 230
